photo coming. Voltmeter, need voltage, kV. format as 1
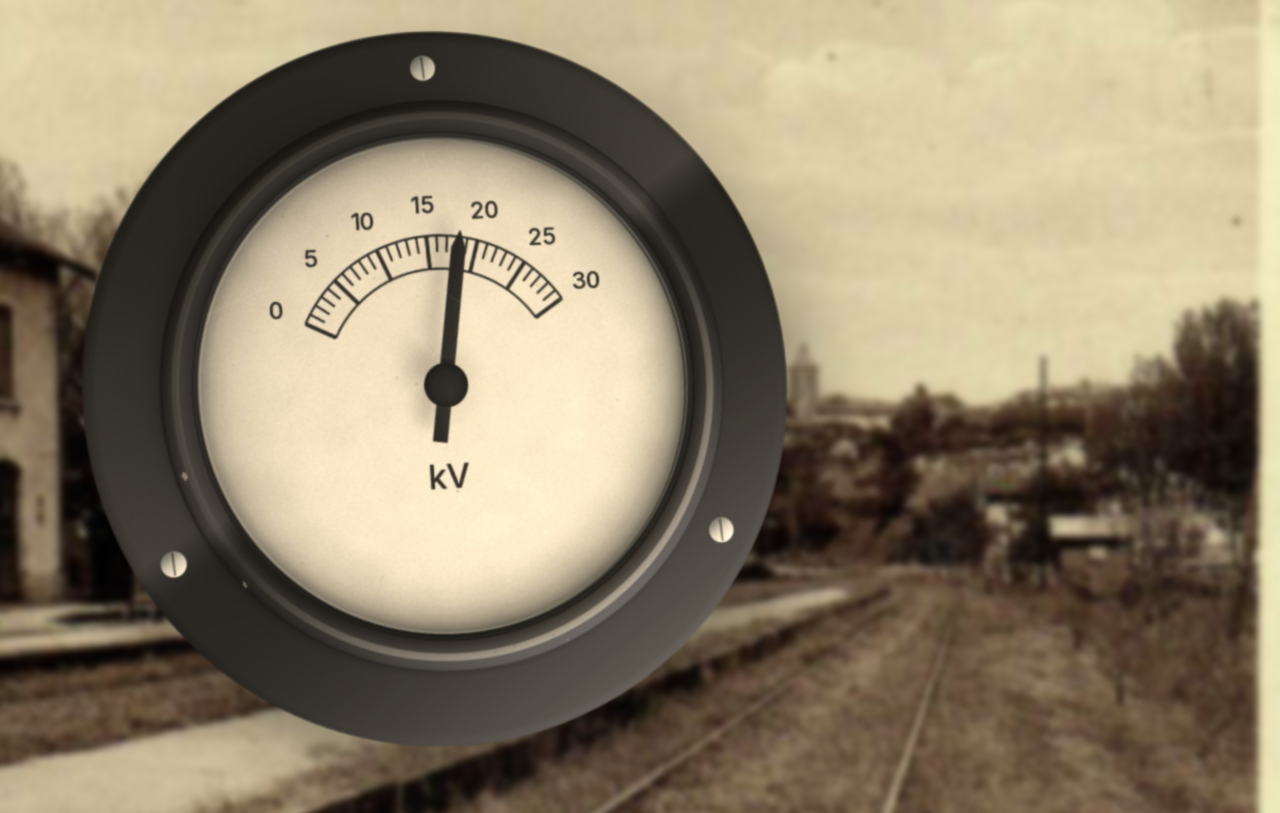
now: 18
